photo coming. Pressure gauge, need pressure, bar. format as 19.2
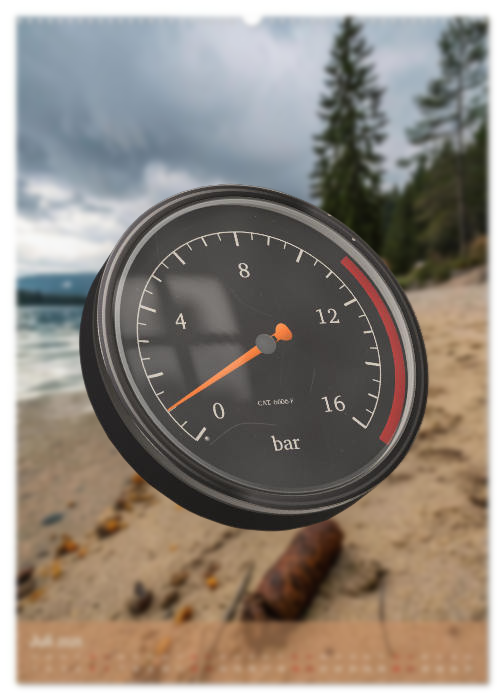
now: 1
